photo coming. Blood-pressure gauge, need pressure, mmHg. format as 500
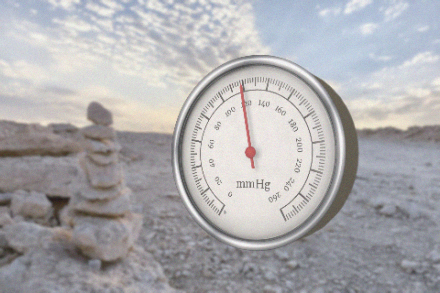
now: 120
